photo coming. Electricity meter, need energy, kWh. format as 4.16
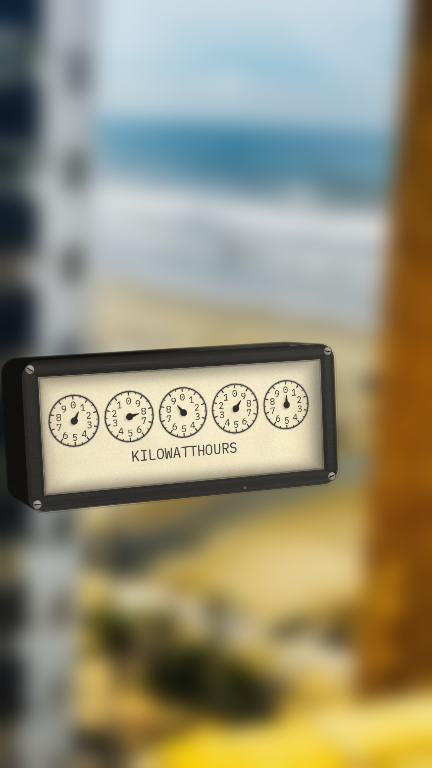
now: 7890
